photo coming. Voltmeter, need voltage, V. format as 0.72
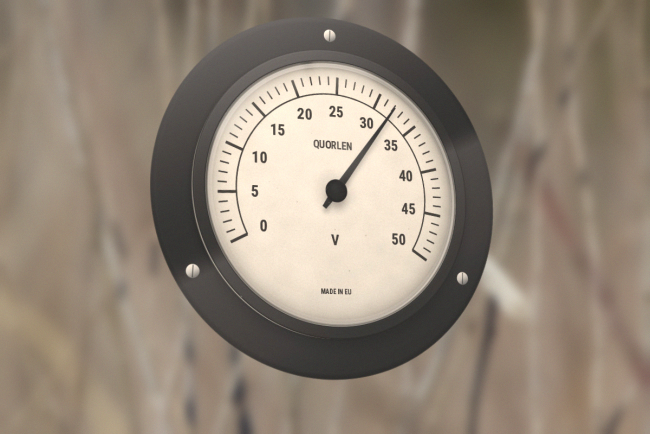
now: 32
